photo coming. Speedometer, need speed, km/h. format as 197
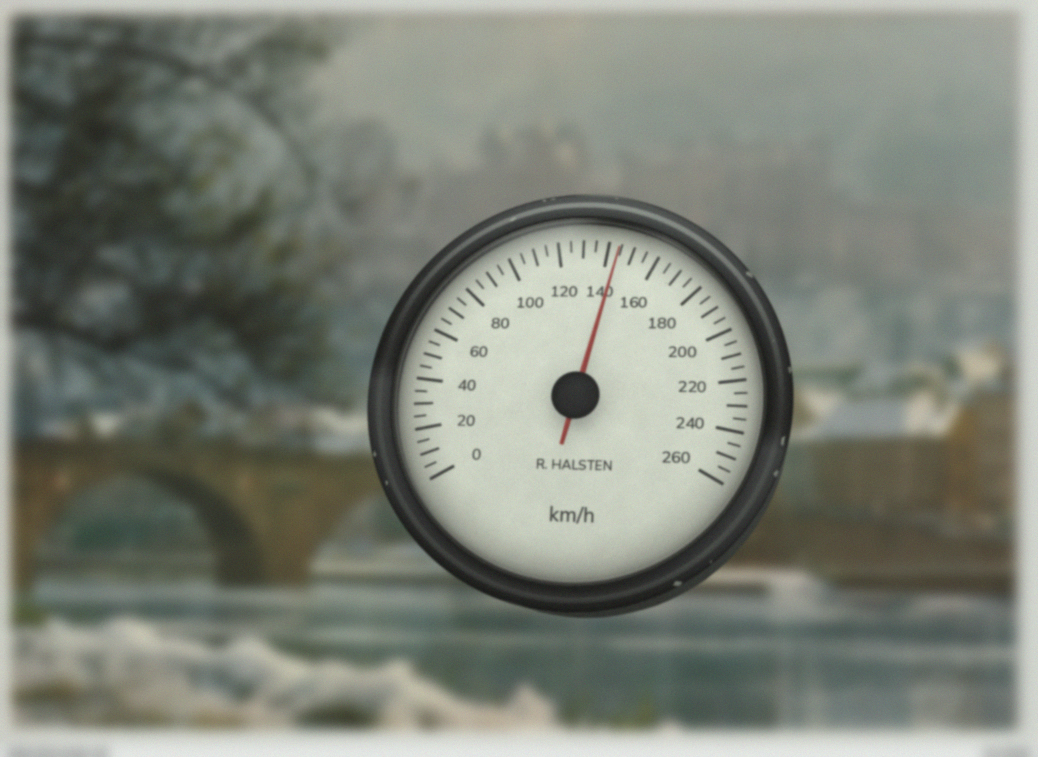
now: 145
